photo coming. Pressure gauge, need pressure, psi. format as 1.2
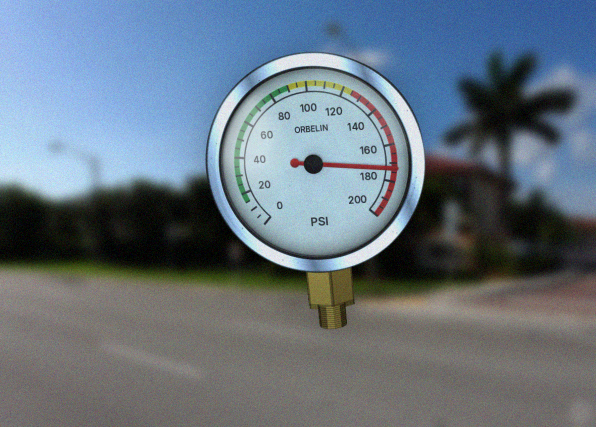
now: 172.5
